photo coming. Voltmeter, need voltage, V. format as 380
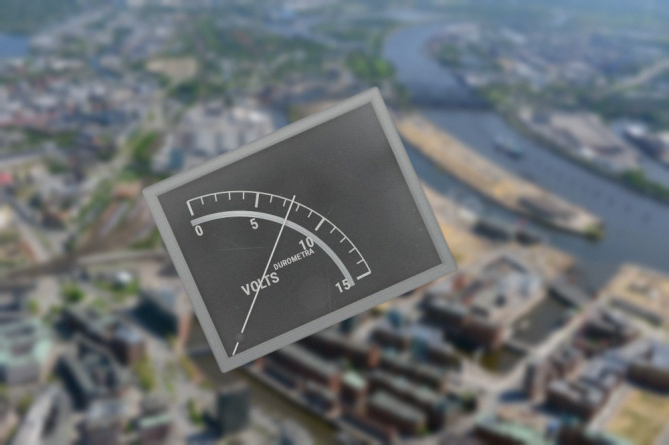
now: 7.5
